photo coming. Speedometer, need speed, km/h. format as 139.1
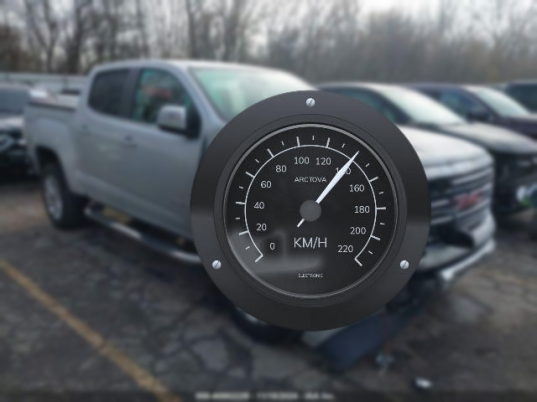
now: 140
